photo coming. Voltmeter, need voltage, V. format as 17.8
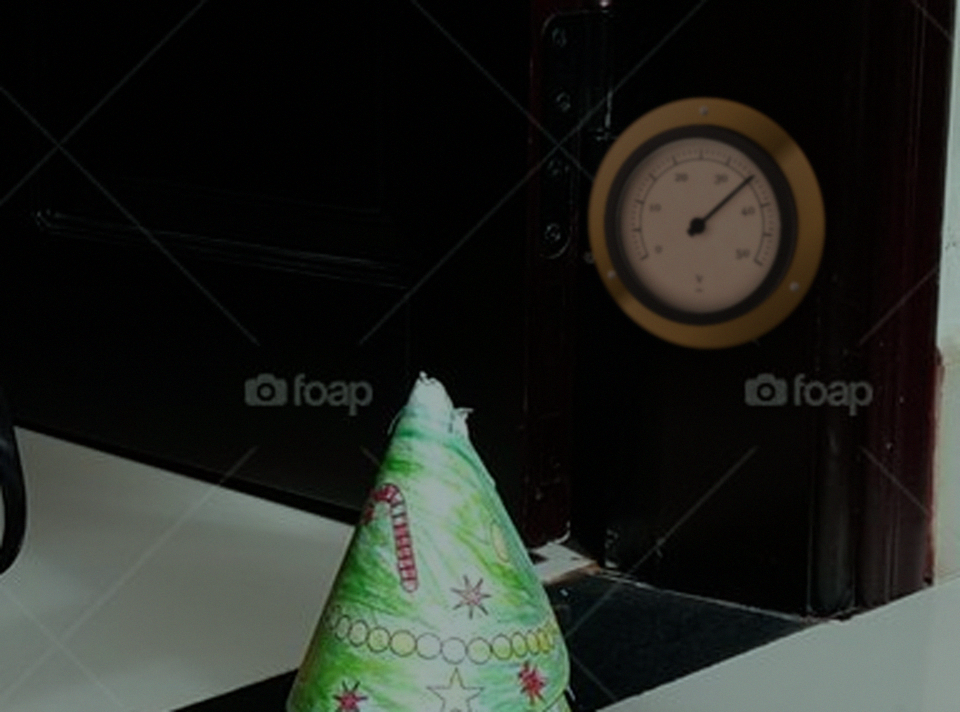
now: 35
